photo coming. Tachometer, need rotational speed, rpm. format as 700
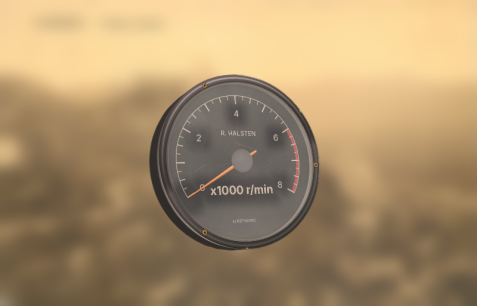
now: 0
